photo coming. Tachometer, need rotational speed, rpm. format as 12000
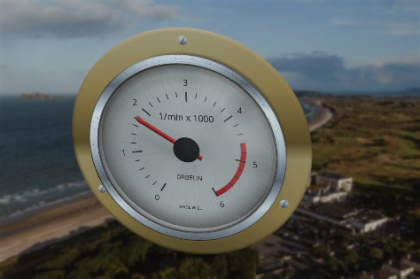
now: 1800
